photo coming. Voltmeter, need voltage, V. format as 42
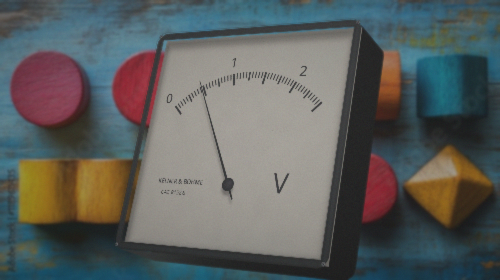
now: 0.5
